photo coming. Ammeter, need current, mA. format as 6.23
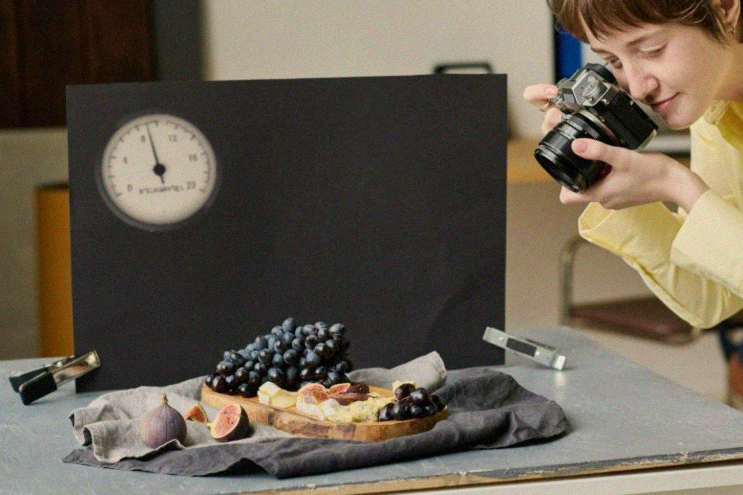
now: 9
